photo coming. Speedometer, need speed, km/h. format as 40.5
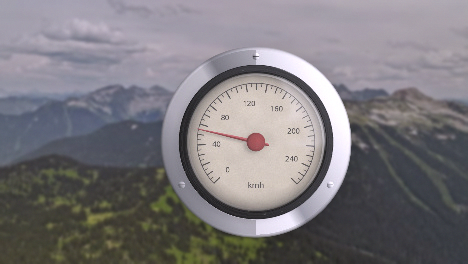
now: 55
